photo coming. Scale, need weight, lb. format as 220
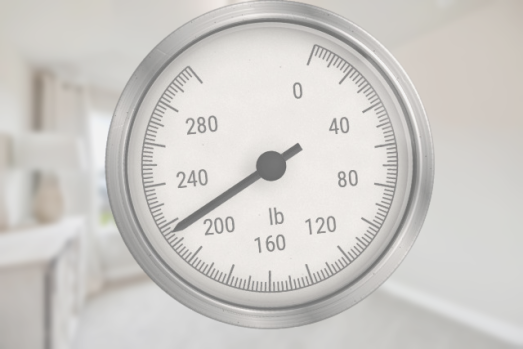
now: 216
